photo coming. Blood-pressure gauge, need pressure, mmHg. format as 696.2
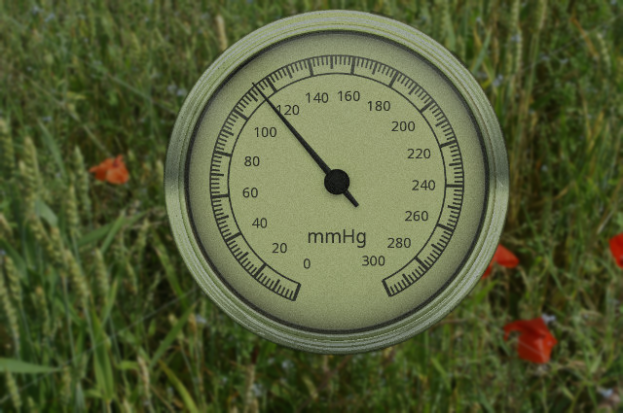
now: 114
